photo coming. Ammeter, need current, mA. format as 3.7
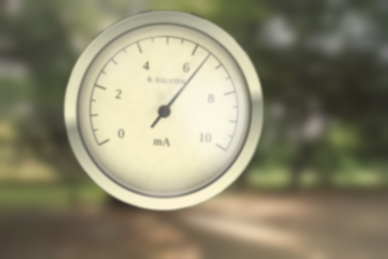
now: 6.5
